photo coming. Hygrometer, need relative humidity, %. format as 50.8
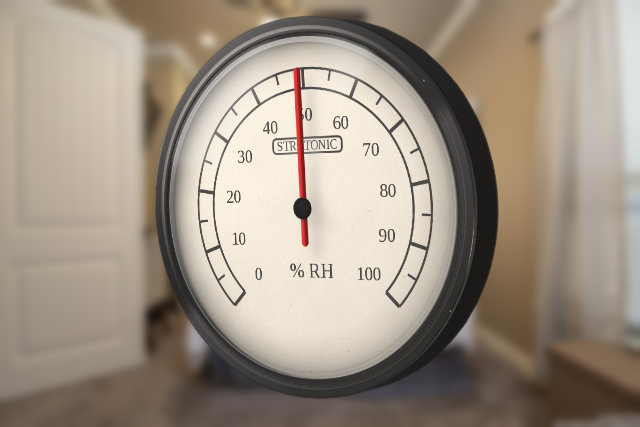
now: 50
